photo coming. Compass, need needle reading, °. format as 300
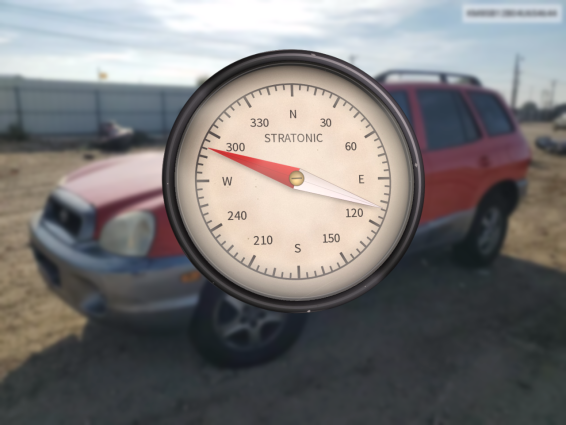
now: 290
